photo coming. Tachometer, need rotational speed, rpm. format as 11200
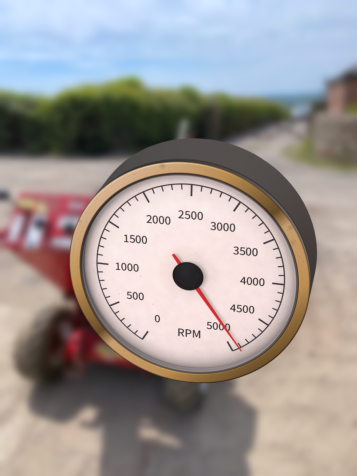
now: 4900
